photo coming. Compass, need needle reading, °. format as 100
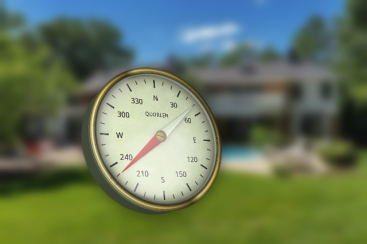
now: 230
